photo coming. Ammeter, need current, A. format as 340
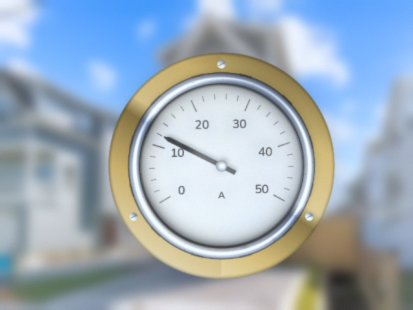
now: 12
